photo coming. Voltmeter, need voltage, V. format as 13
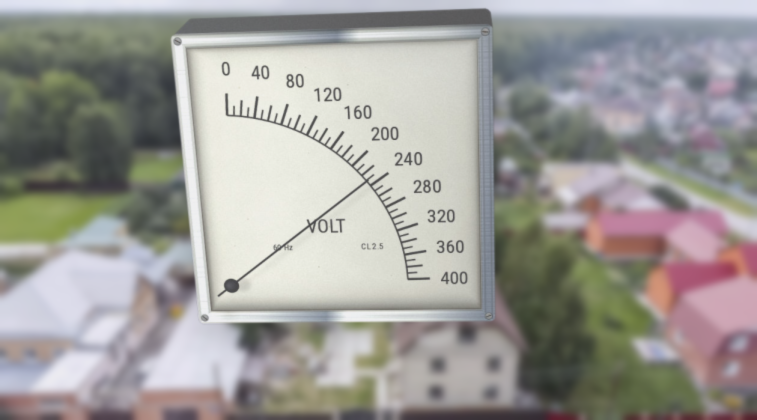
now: 230
